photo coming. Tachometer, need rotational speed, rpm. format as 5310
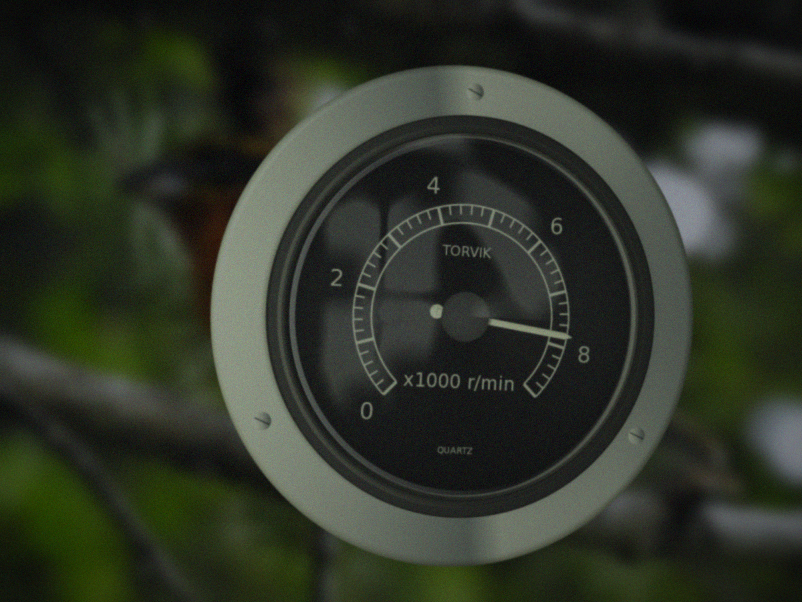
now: 7800
